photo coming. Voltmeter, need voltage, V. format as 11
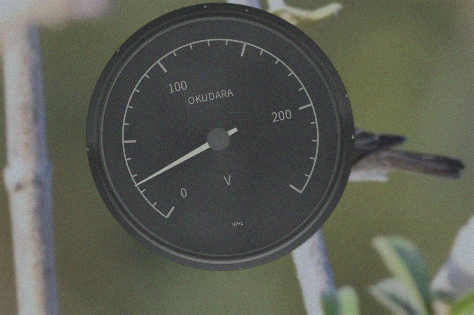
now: 25
